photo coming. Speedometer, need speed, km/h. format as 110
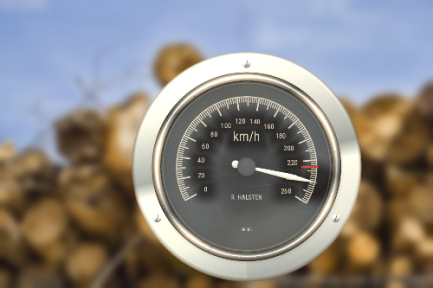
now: 240
